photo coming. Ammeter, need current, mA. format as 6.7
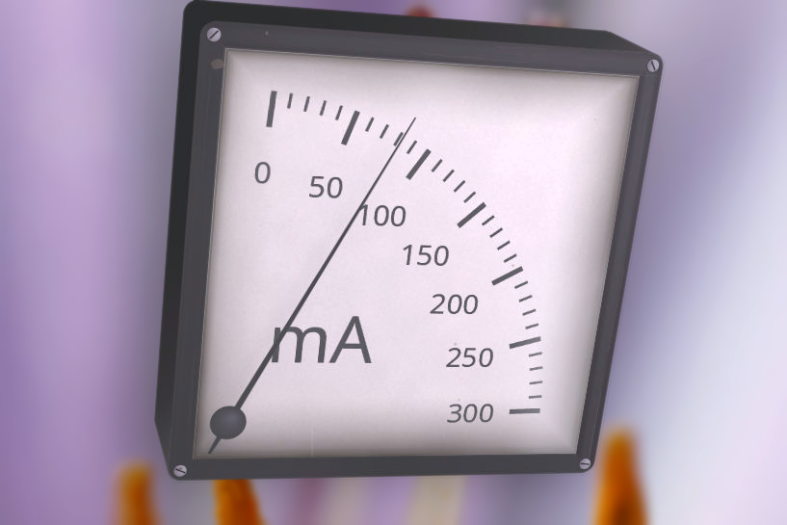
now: 80
